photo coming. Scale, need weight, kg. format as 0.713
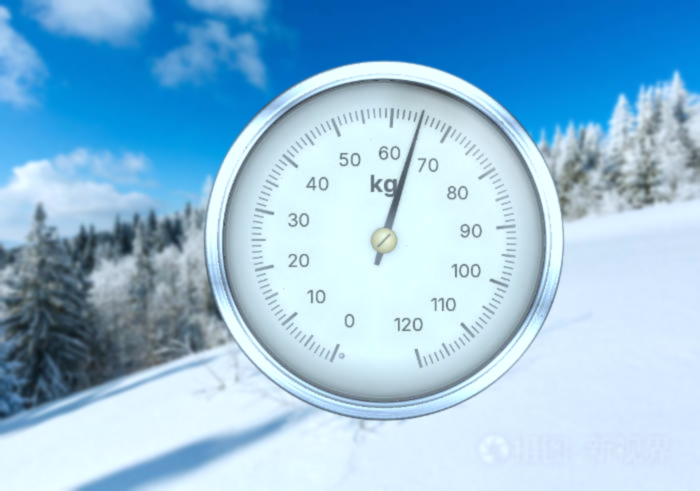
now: 65
